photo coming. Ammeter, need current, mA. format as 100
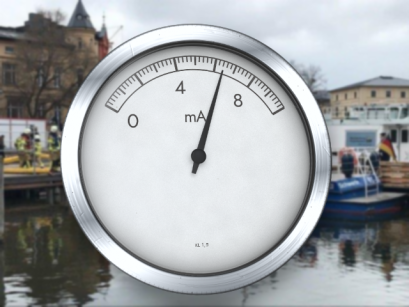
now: 6.4
